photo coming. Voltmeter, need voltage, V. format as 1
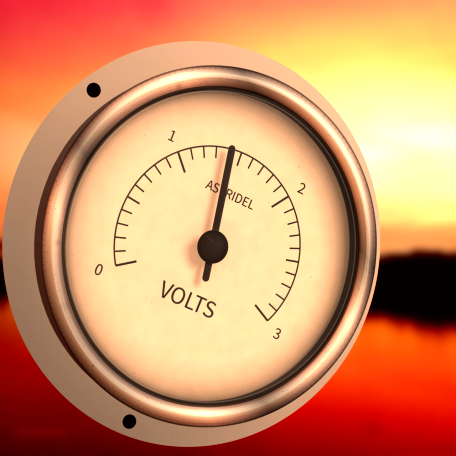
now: 1.4
